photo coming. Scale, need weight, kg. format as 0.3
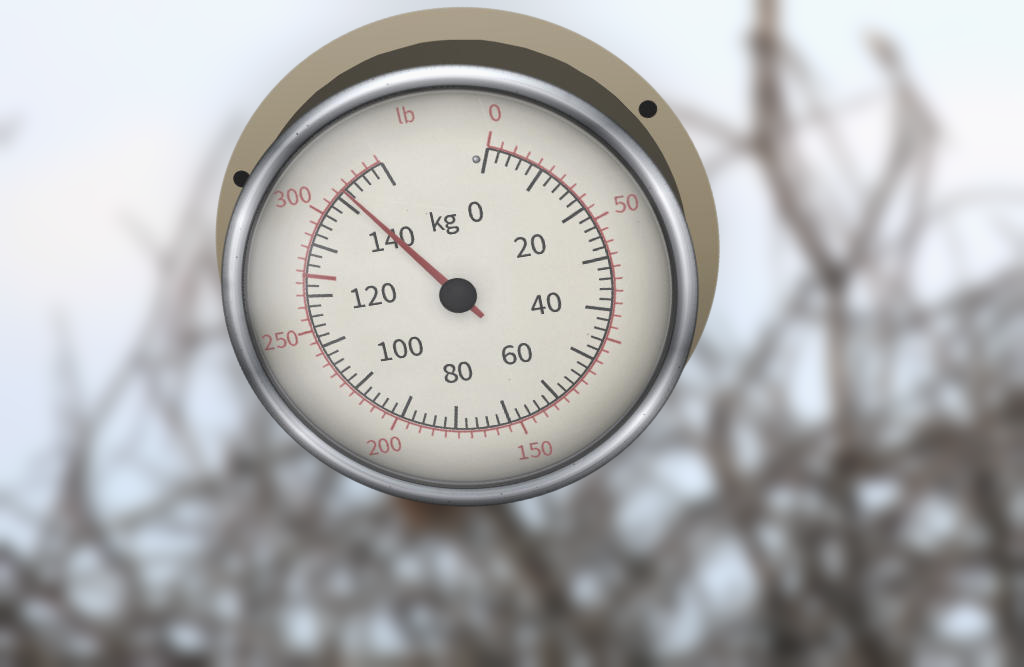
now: 142
